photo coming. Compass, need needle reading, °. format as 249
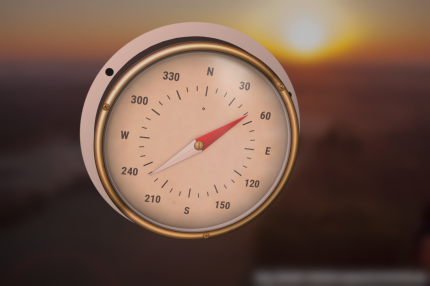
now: 50
